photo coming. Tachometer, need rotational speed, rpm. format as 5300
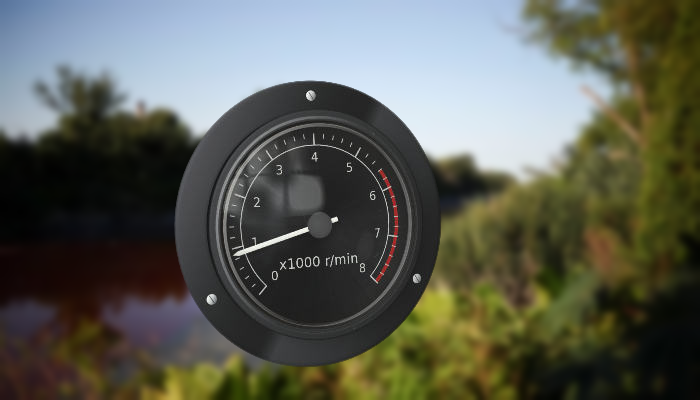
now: 900
